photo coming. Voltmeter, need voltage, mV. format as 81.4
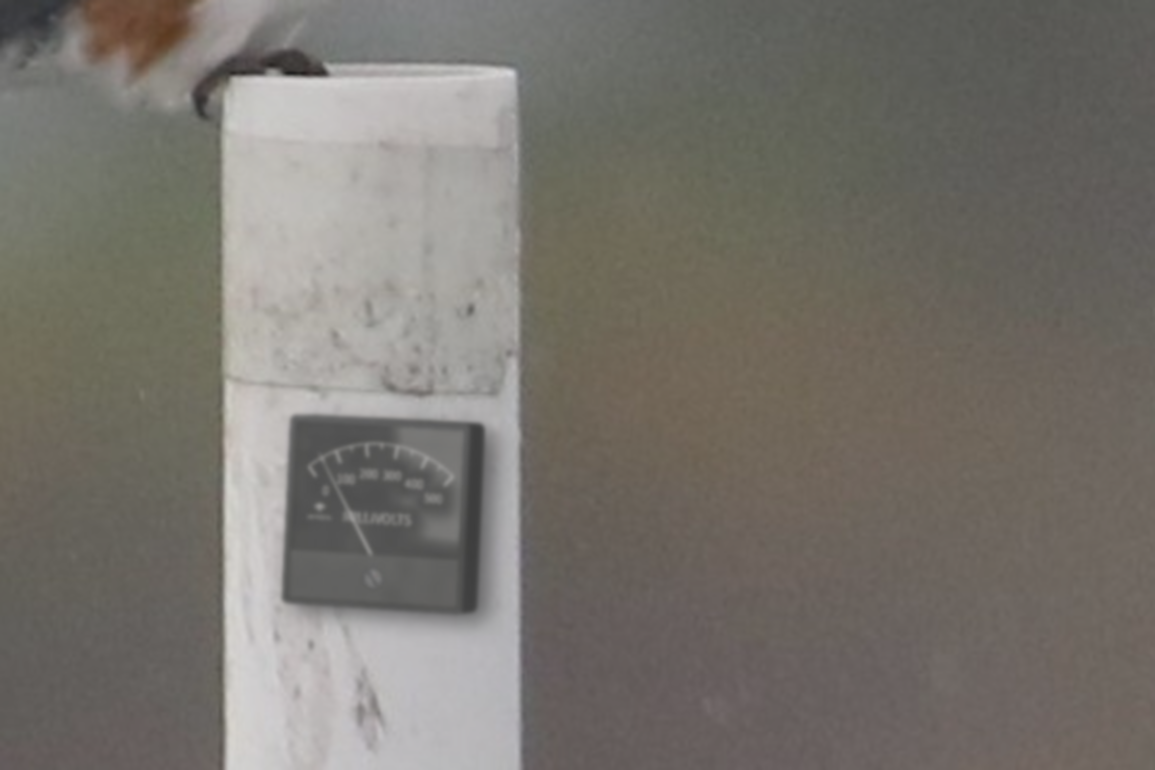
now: 50
